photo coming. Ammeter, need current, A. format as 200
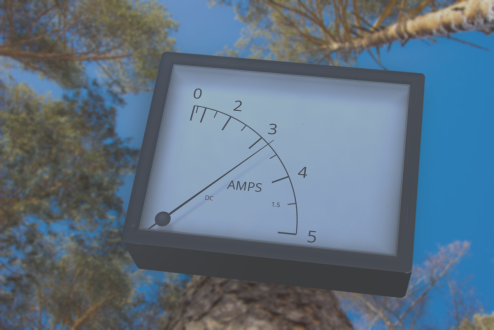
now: 3.25
